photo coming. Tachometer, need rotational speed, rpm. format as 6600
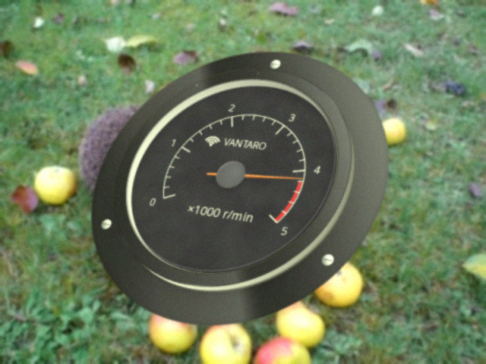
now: 4200
